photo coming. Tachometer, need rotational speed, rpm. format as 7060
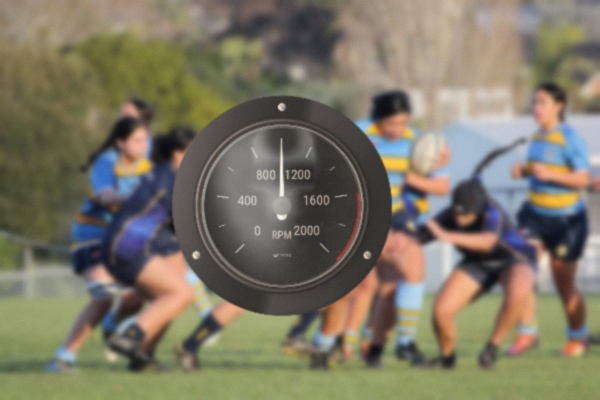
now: 1000
